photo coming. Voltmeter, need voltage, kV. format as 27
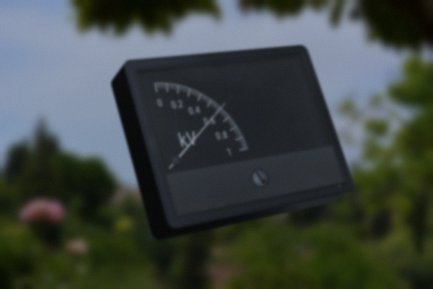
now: 0.6
